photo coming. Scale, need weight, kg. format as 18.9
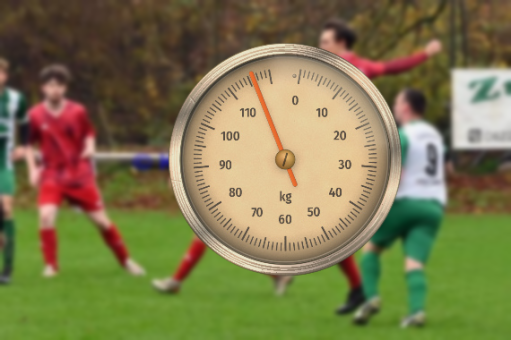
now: 116
